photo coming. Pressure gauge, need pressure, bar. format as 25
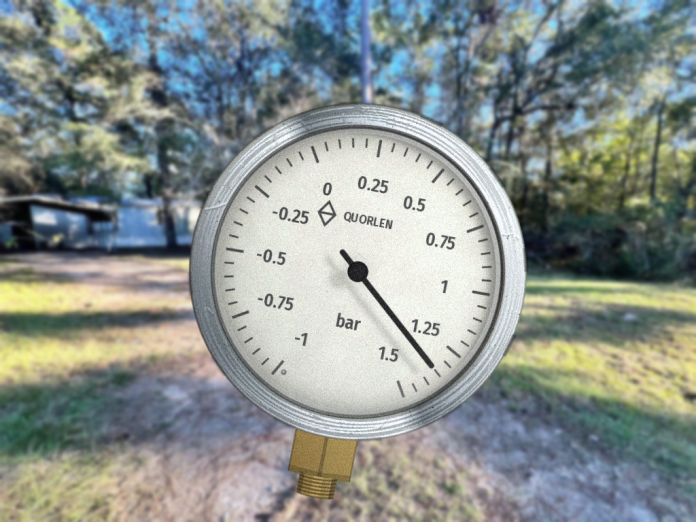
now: 1.35
